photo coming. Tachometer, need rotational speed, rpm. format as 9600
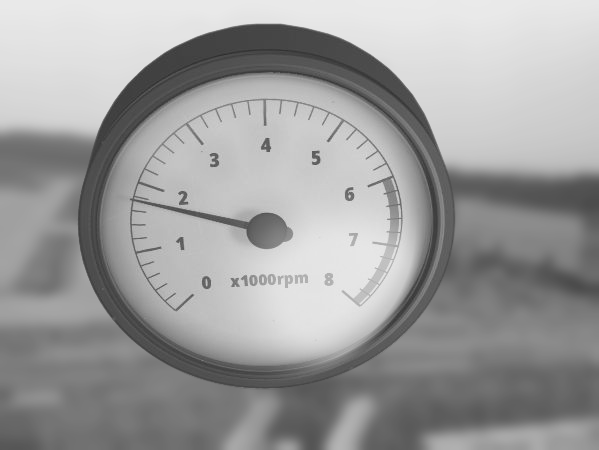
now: 1800
